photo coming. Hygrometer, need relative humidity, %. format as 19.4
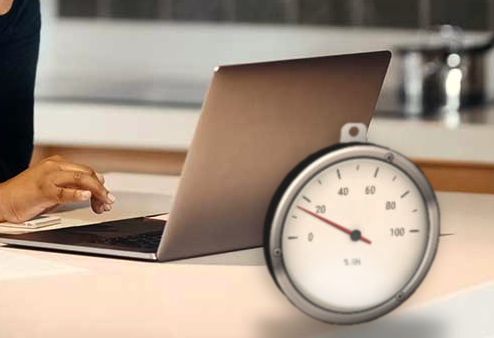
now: 15
